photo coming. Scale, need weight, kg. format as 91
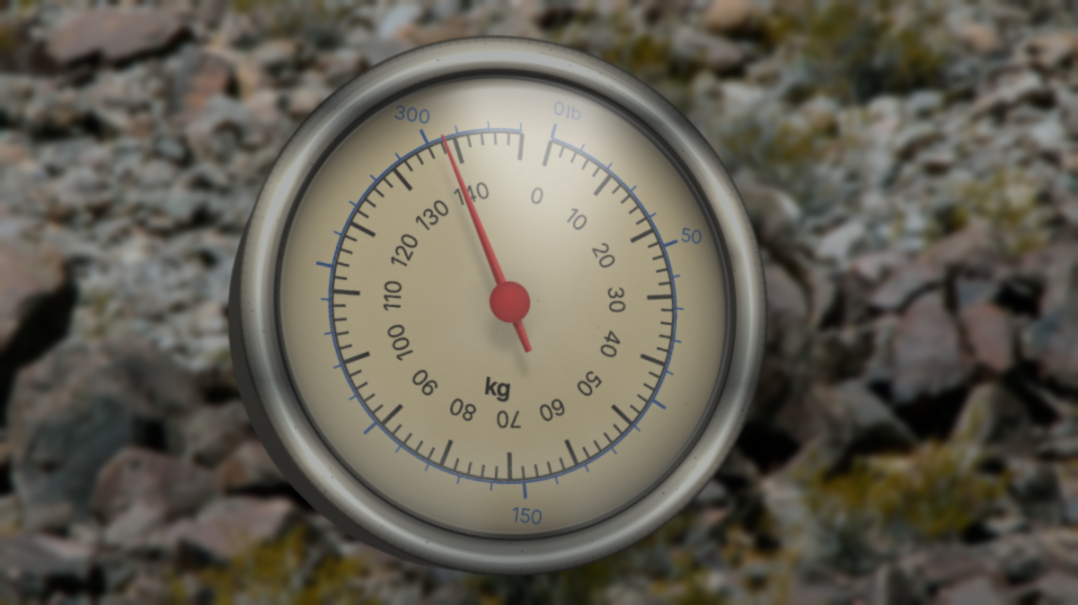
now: 138
